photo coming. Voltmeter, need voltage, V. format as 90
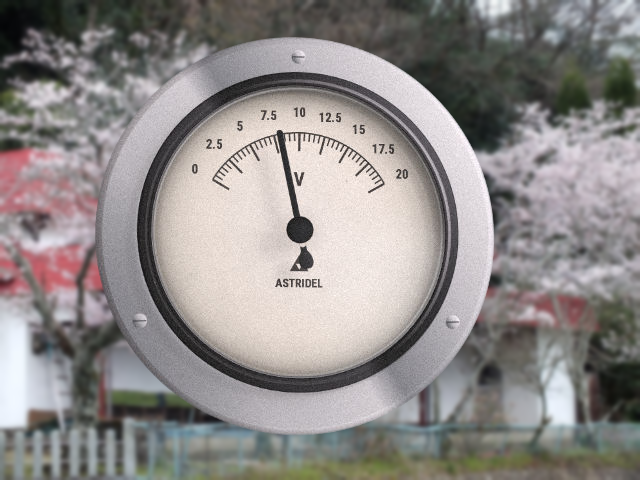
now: 8
